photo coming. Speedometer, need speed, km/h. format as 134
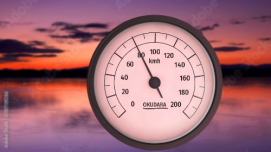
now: 80
